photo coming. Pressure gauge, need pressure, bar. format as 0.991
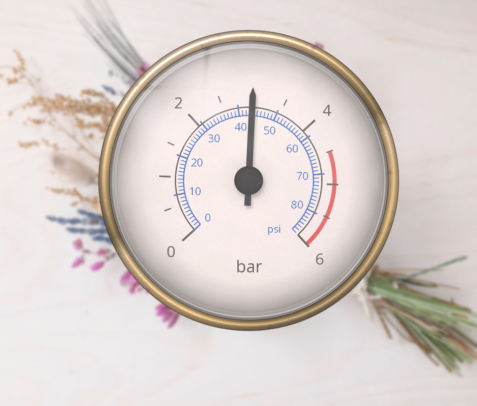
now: 3
